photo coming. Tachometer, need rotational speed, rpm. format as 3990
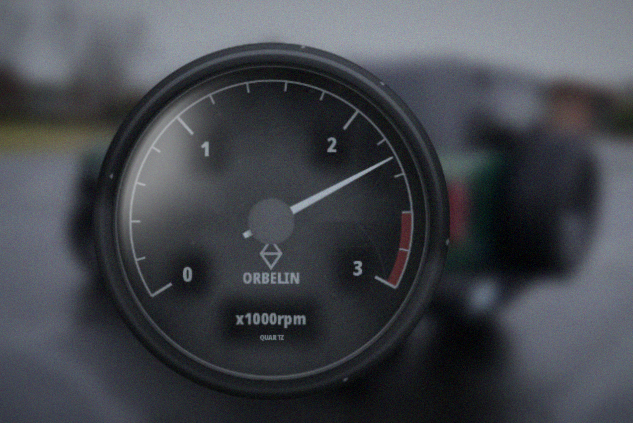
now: 2300
